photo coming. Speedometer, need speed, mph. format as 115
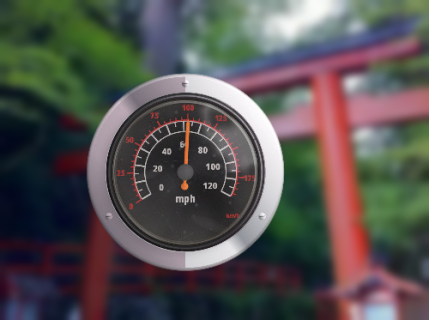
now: 62.5
